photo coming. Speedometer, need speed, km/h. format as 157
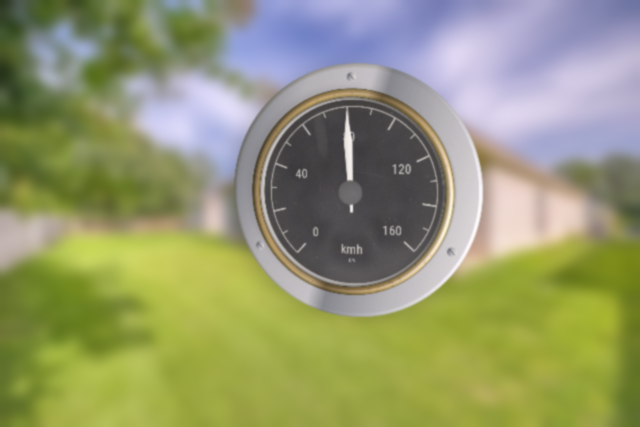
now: 80
